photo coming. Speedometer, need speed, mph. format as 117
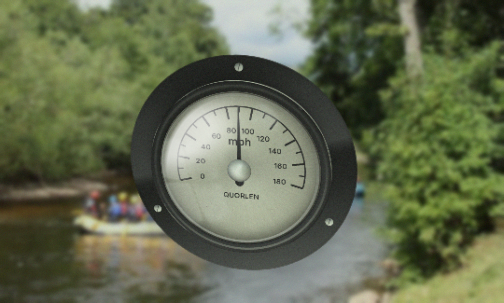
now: 90
